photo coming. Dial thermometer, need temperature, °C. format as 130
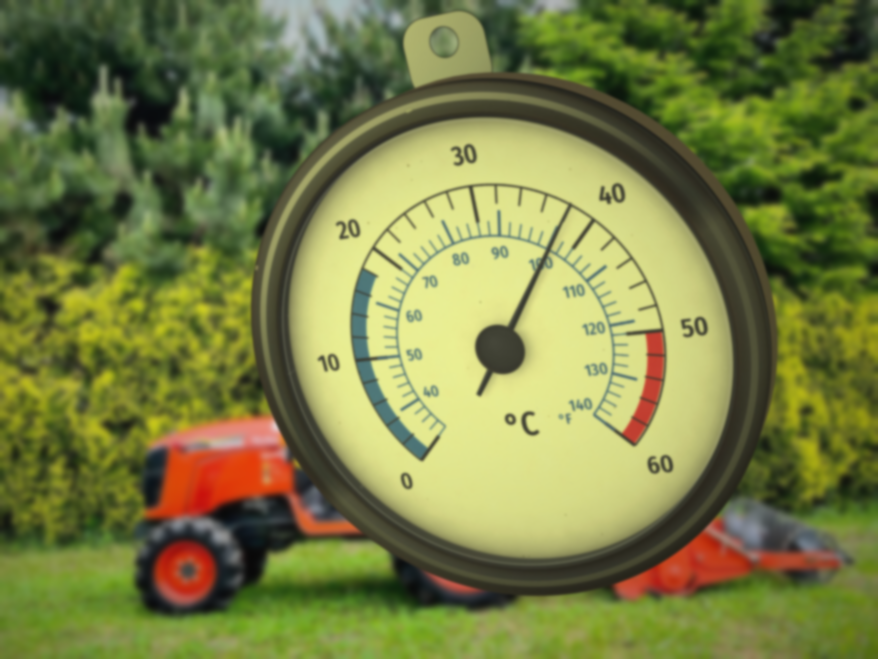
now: 38
